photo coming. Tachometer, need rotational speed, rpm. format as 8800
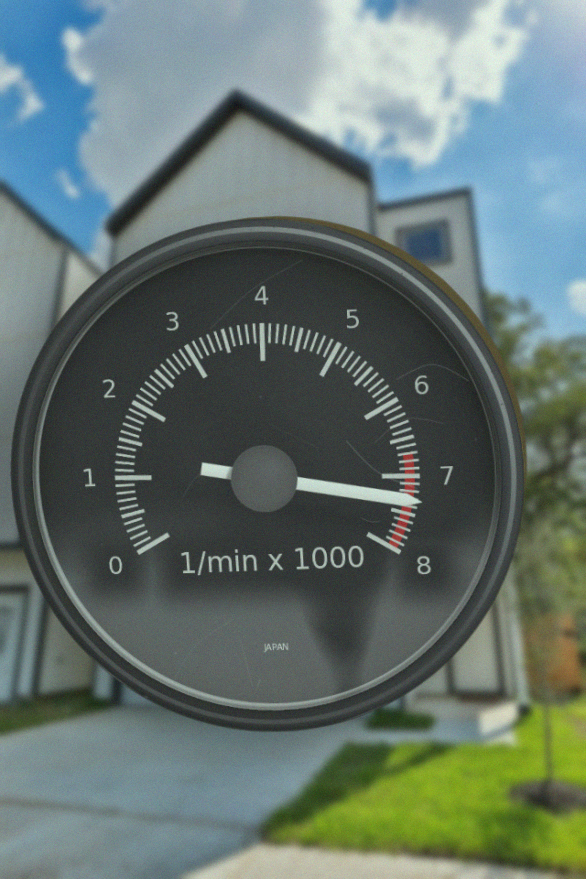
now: 7300
